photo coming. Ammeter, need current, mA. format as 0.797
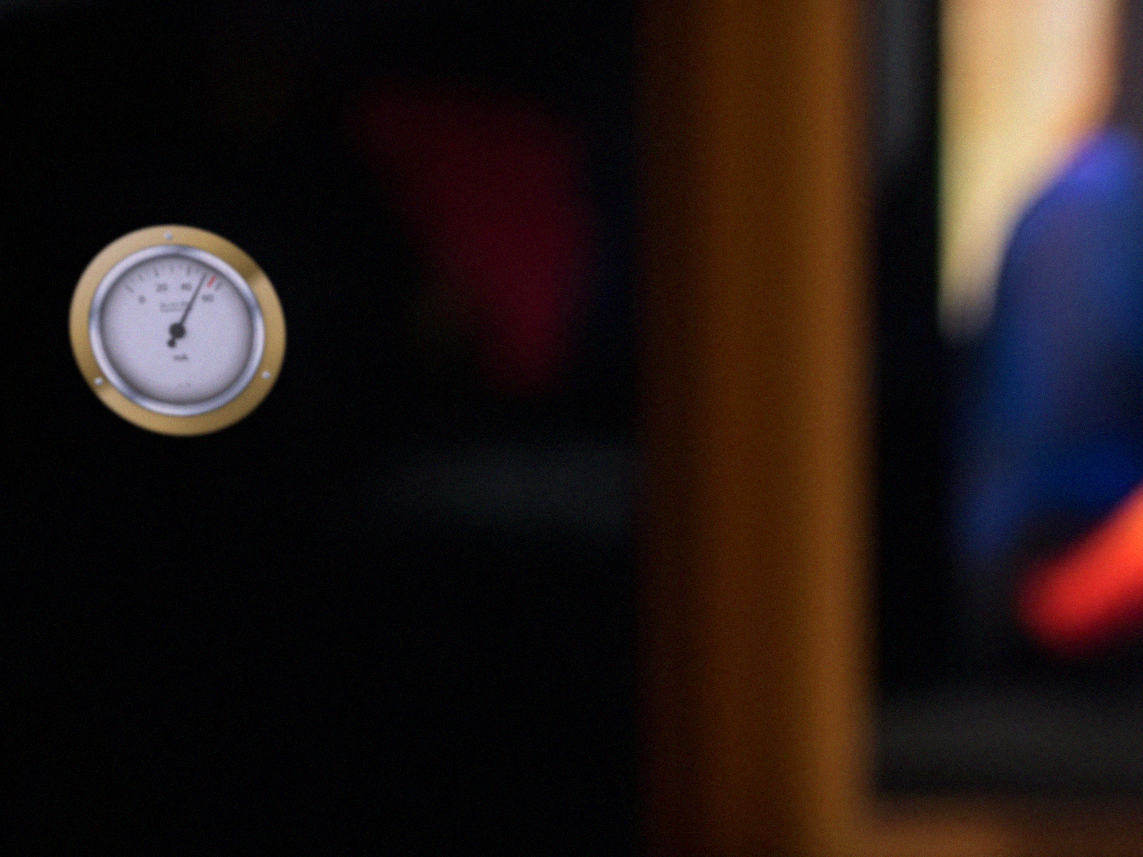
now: 50
